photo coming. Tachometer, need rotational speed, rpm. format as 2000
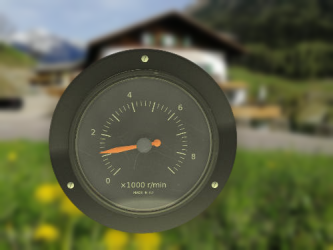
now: 1200
